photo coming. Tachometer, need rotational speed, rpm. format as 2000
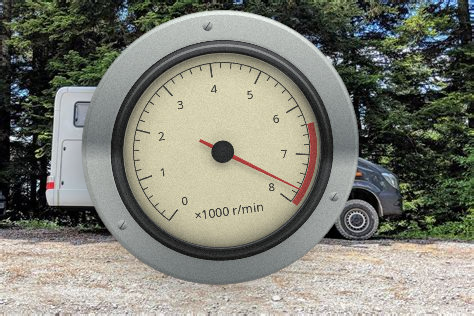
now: 7700
